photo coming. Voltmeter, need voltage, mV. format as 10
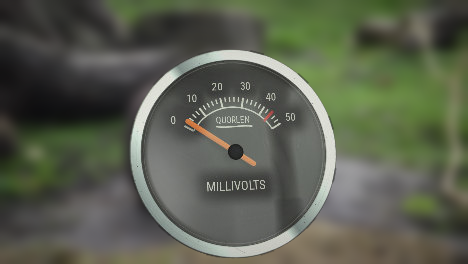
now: 2
